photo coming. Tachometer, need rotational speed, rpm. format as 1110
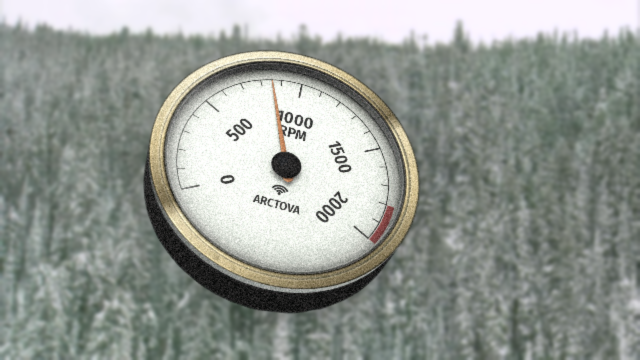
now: 850
